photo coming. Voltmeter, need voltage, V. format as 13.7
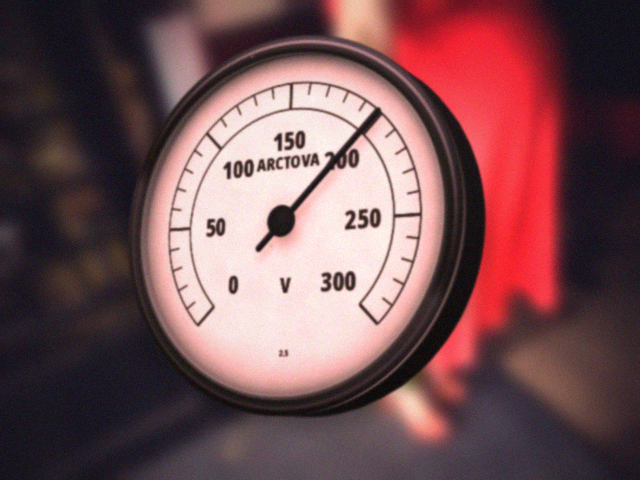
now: 200
